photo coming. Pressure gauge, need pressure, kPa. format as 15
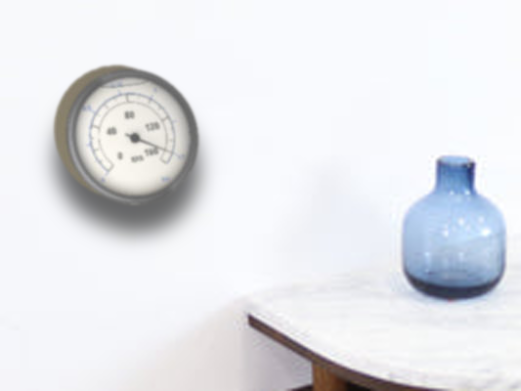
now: 150
